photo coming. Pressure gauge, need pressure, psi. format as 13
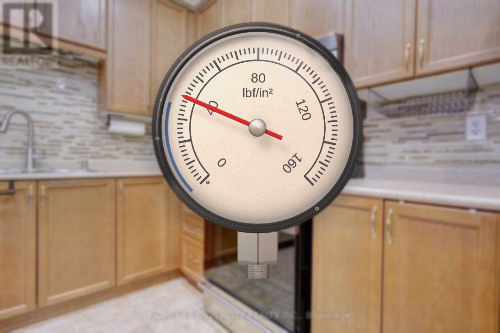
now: 40
